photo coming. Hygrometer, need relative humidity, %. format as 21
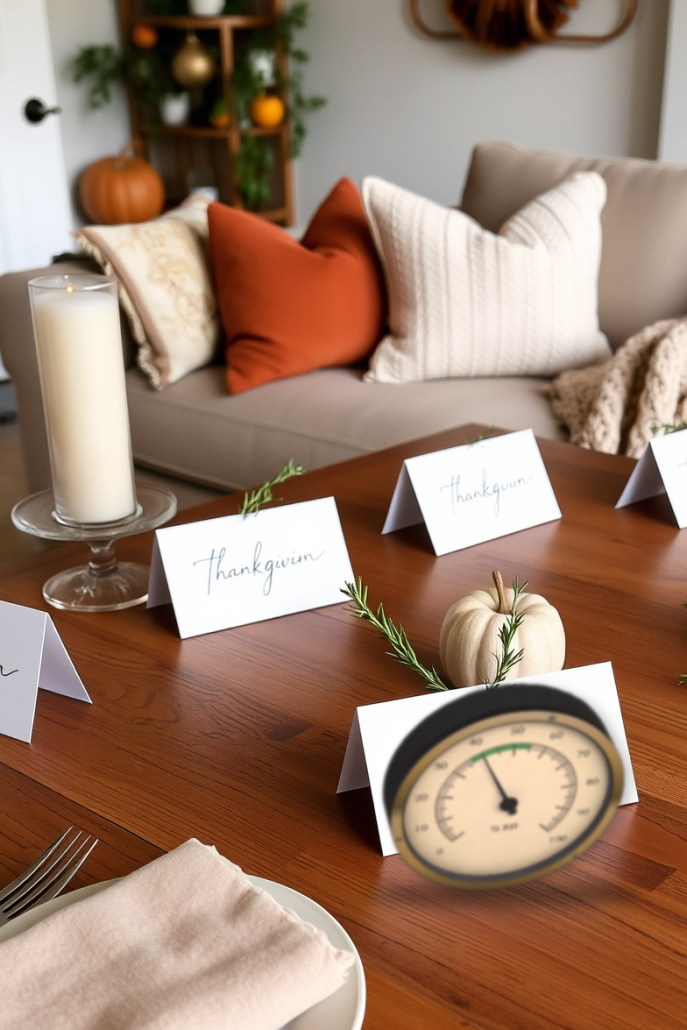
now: 40
